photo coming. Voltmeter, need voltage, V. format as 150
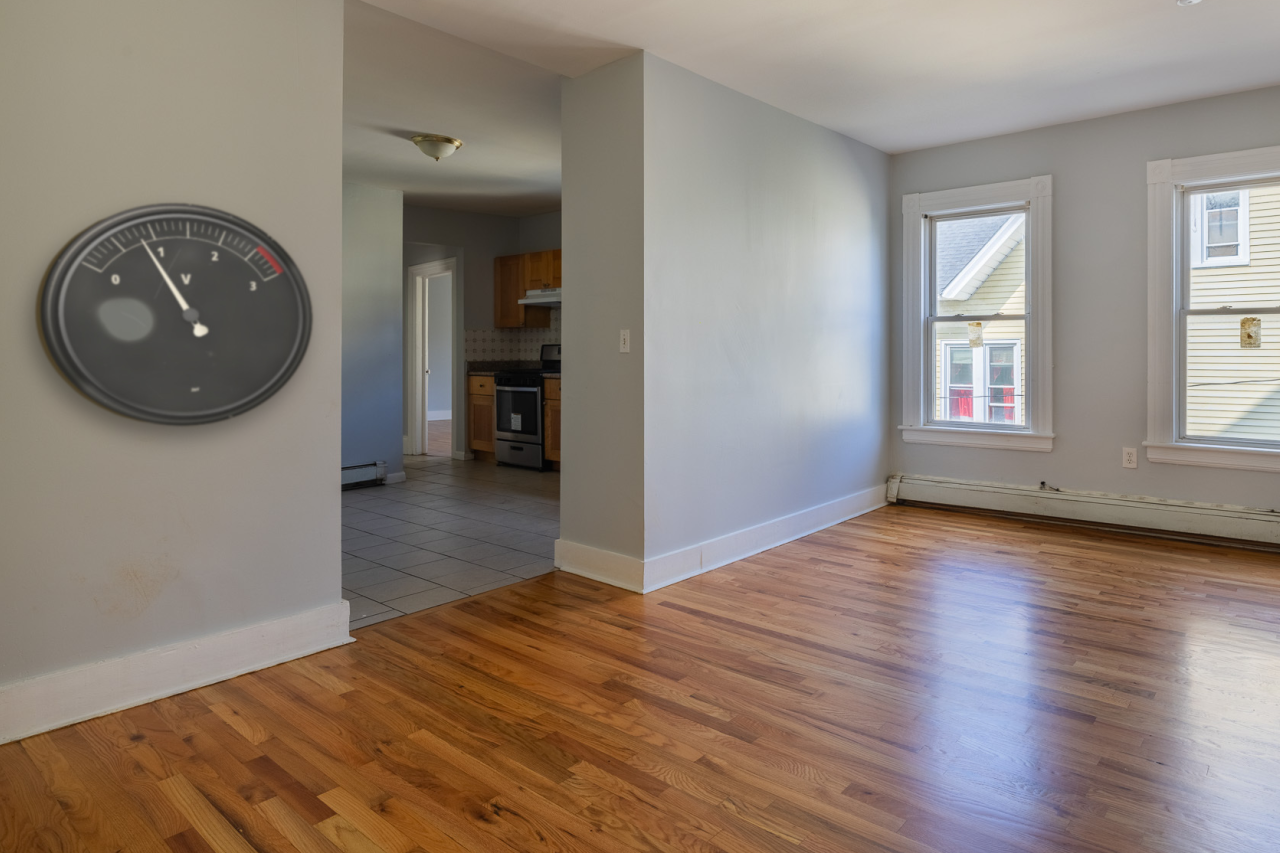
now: 0.8
